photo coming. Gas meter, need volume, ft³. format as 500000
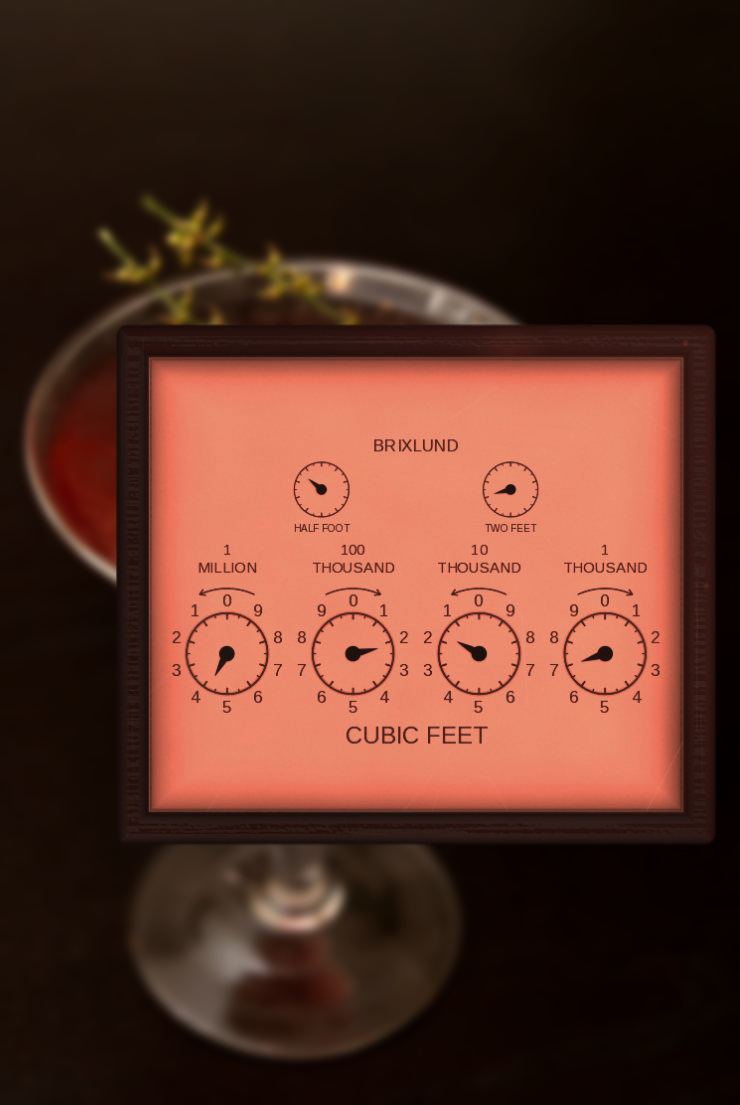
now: 421700
